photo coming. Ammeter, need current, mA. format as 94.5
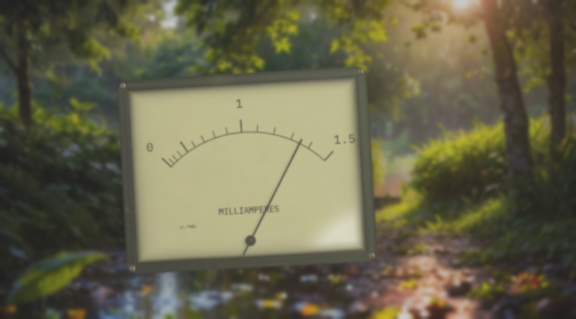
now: 1.35
